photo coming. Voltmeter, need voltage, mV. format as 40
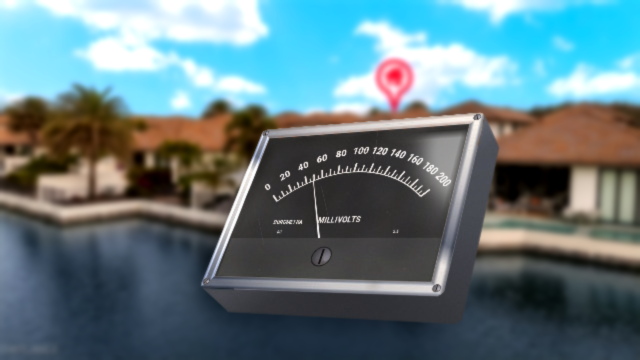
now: 50
